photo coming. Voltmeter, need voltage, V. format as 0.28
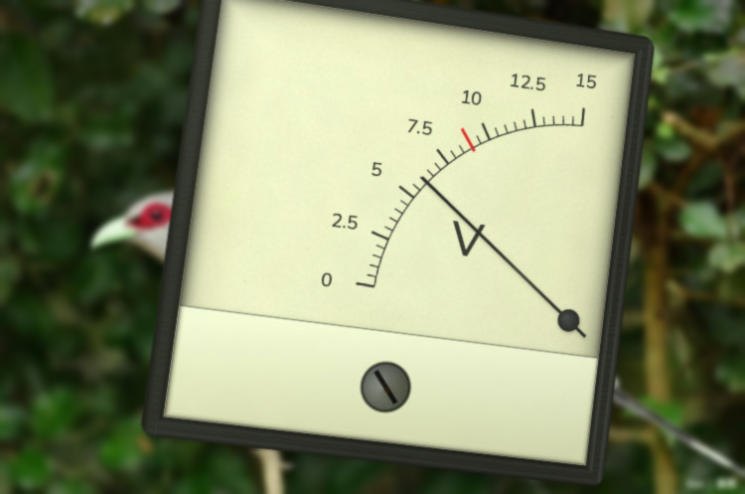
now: 6
